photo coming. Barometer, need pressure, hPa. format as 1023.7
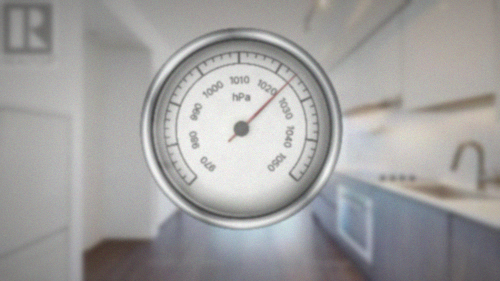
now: 1024
